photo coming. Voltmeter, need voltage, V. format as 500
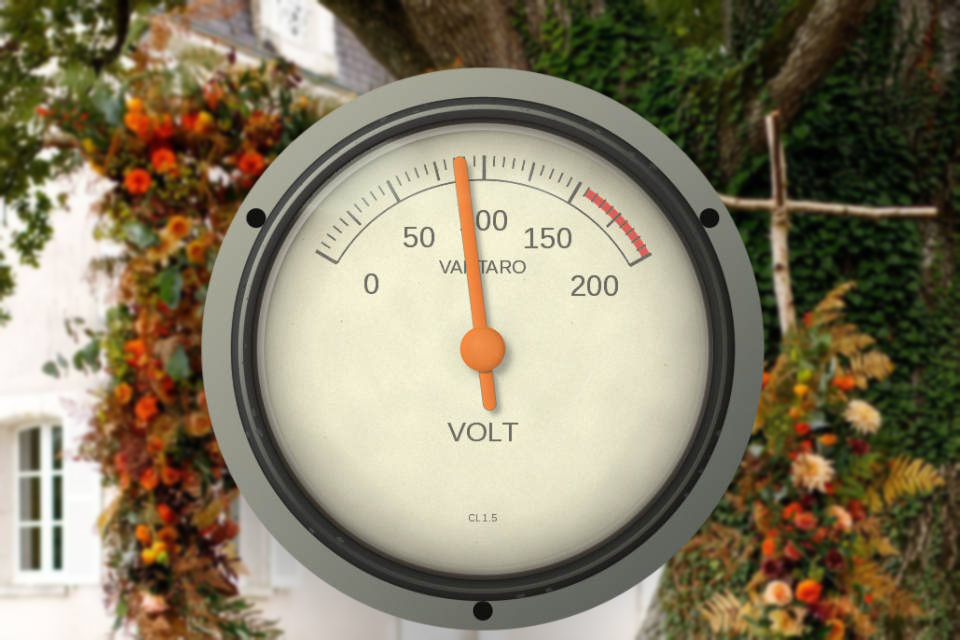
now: 87.5
